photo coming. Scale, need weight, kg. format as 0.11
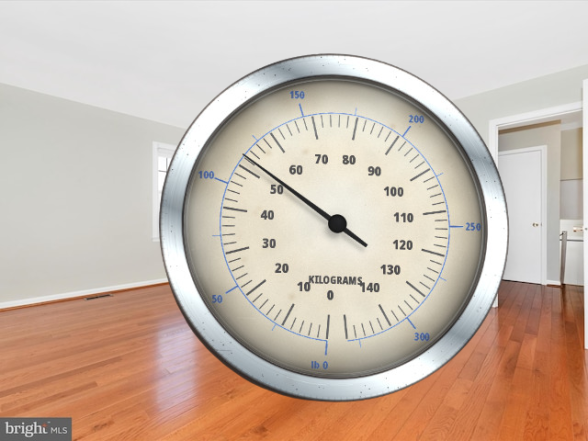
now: 52
